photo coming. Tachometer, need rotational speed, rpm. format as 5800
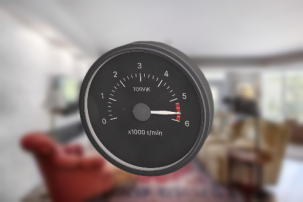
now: 5600
